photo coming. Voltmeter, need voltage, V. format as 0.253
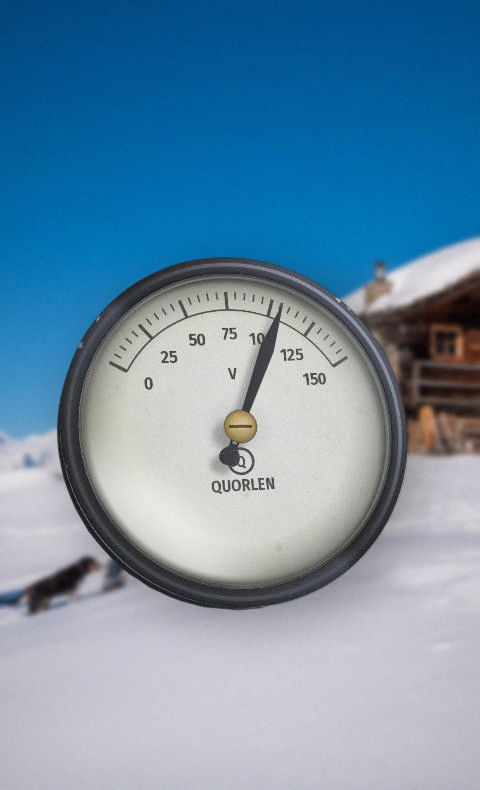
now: 105
